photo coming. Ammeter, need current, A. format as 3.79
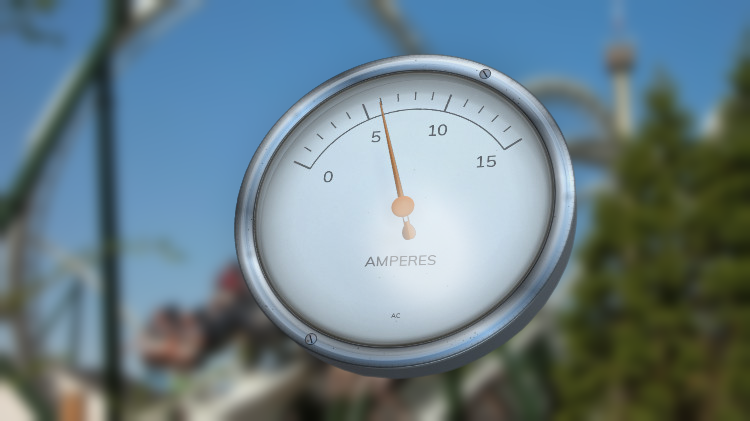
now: 6
